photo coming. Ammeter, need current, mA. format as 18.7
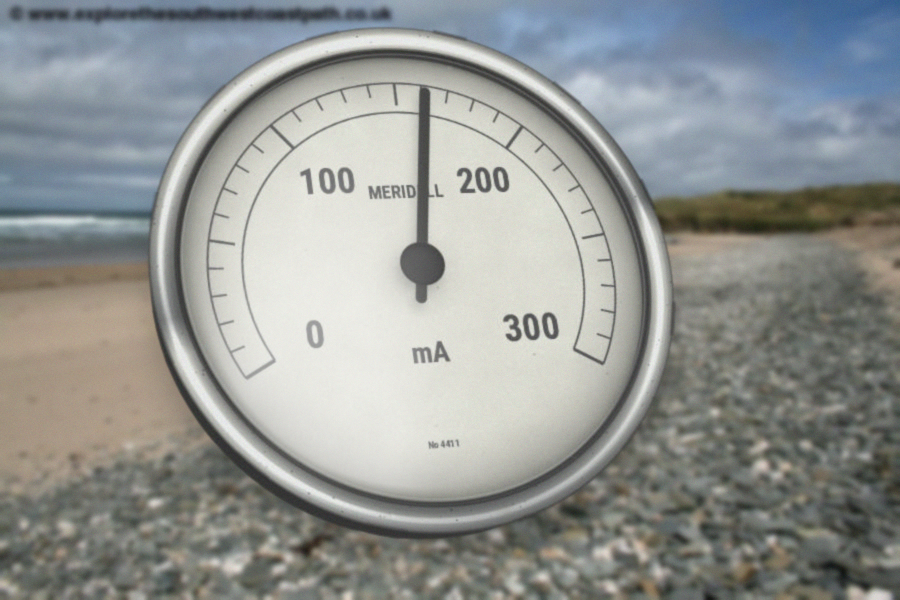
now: 160
